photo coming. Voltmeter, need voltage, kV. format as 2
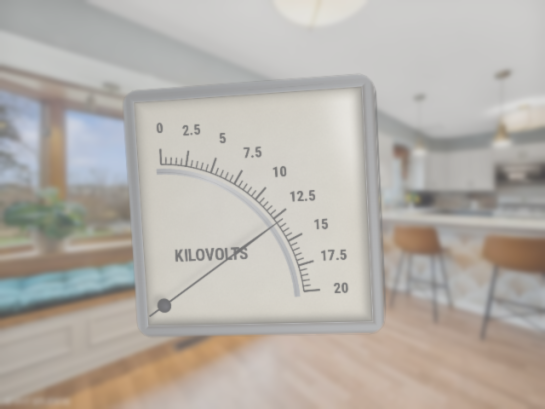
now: 13
